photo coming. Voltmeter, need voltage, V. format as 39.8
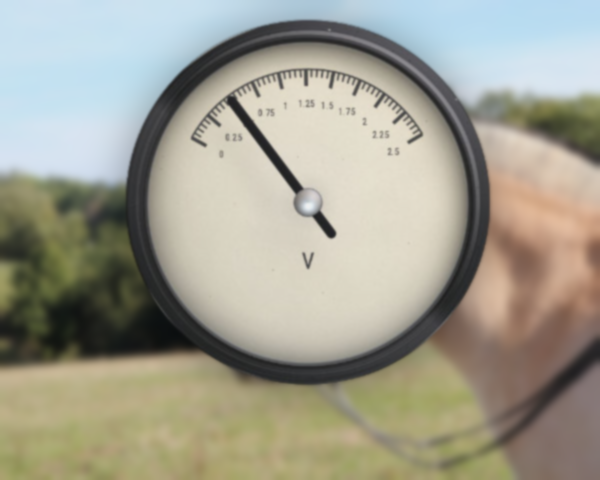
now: 0.5
